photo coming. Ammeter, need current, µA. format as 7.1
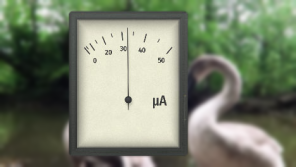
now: 32.5
